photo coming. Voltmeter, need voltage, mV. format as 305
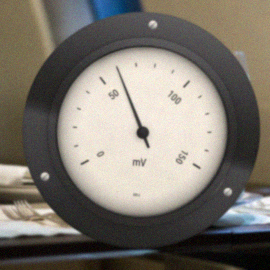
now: 60
